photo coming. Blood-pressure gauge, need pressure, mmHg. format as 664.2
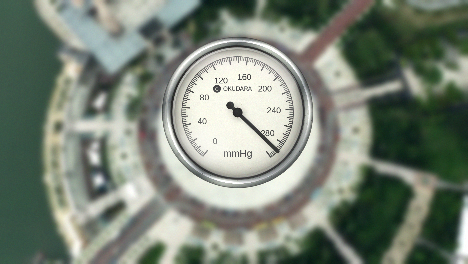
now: 290
